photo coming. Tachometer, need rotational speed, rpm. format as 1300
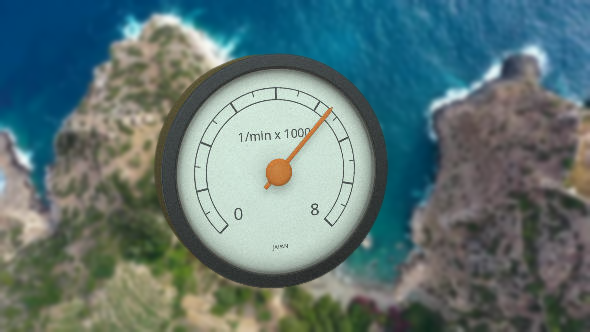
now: 5250
